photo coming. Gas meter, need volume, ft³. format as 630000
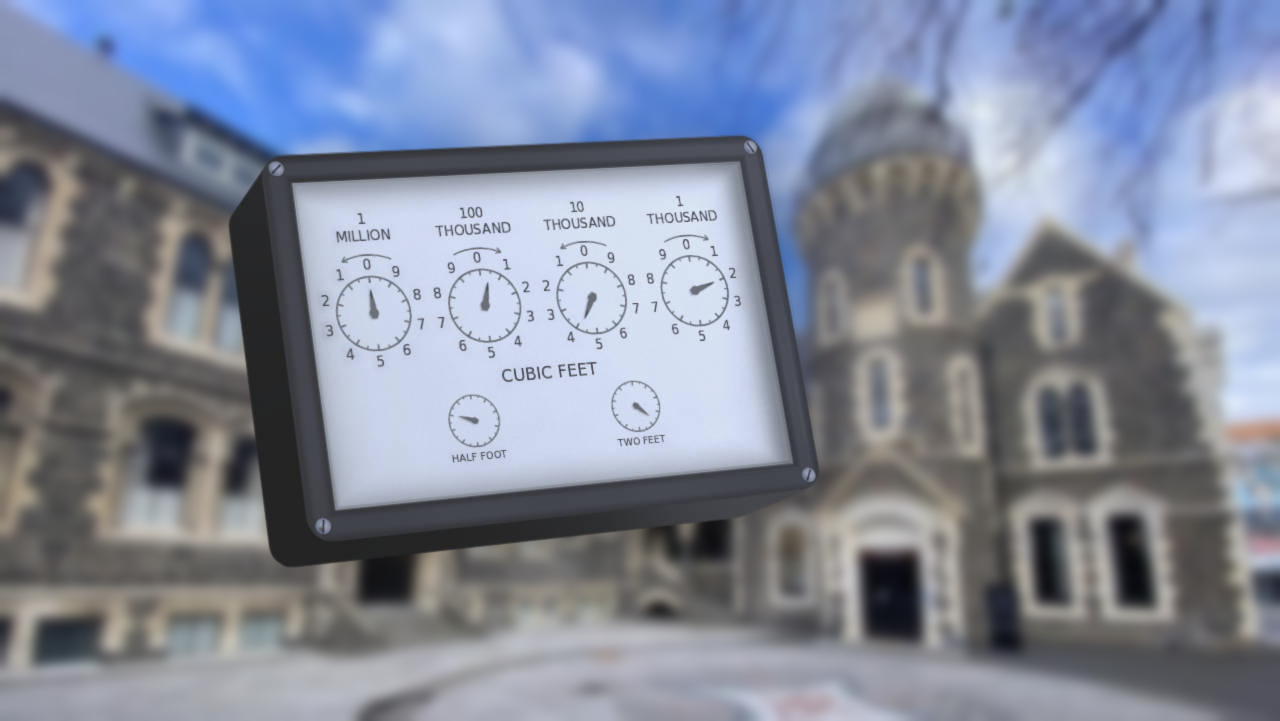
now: 4200
